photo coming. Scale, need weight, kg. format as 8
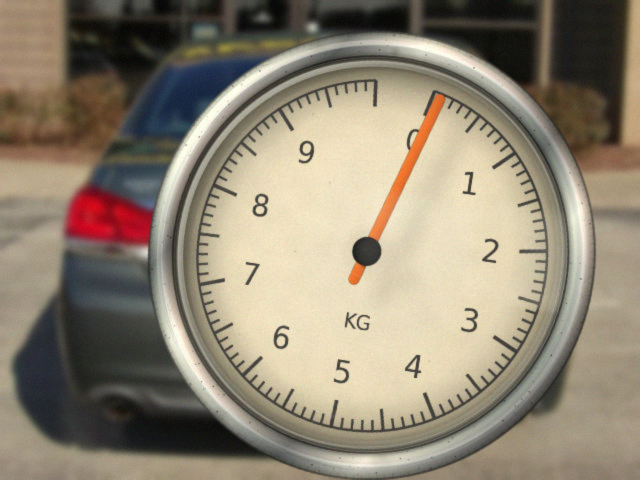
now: 0.1
